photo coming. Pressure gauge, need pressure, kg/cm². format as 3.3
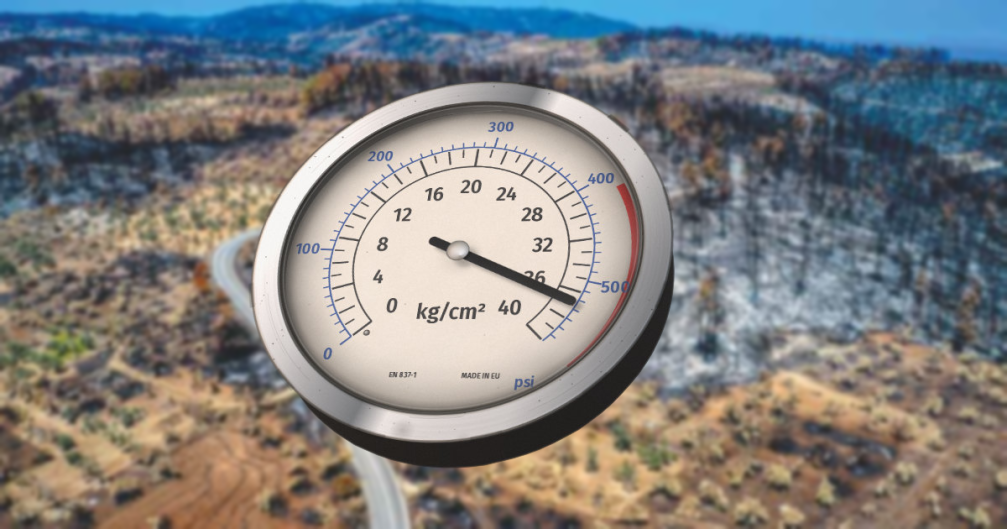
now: 37
